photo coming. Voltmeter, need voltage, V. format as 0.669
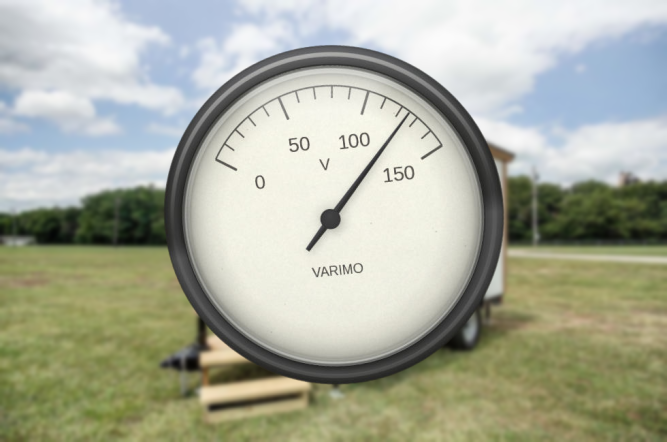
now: 125
